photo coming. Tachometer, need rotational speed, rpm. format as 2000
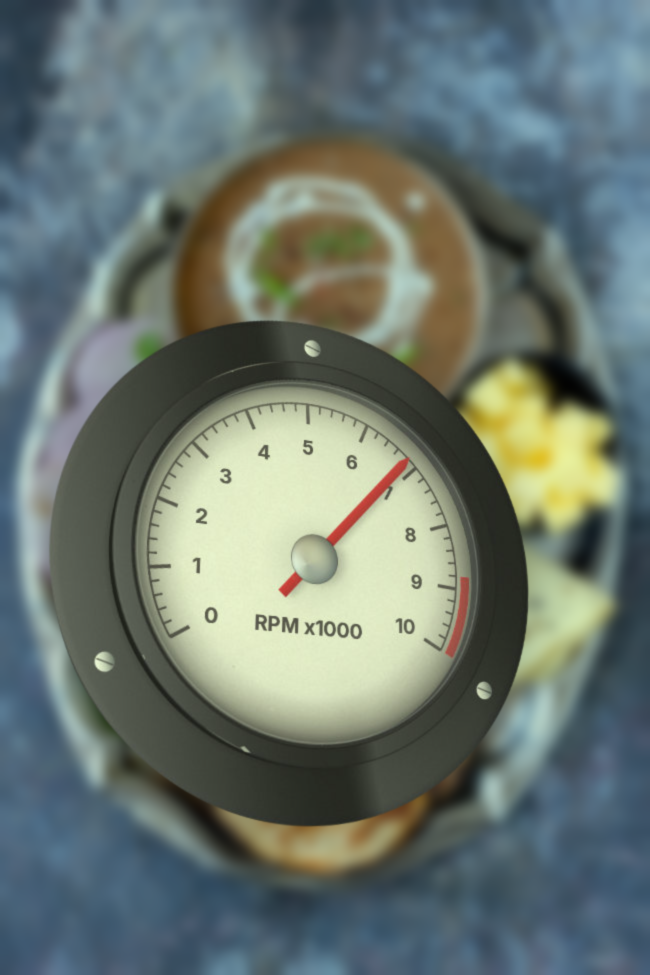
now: 6800
